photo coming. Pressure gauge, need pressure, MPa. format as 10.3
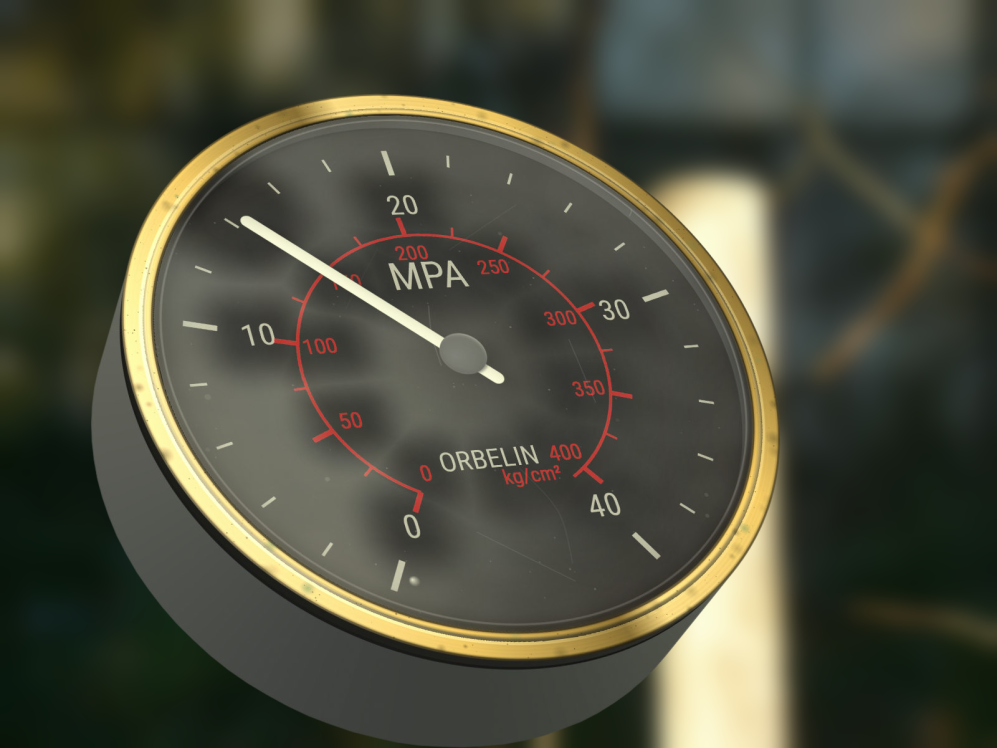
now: 14
